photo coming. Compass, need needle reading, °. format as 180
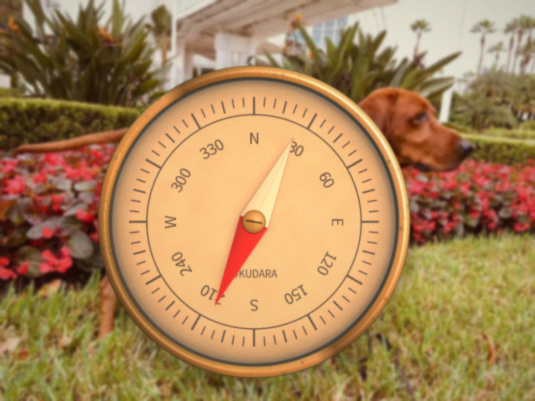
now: 205
